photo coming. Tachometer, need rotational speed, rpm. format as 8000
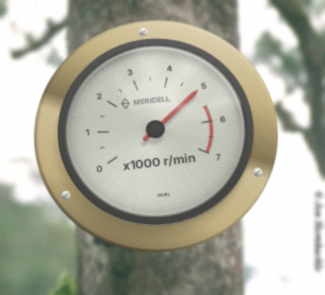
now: 5000
